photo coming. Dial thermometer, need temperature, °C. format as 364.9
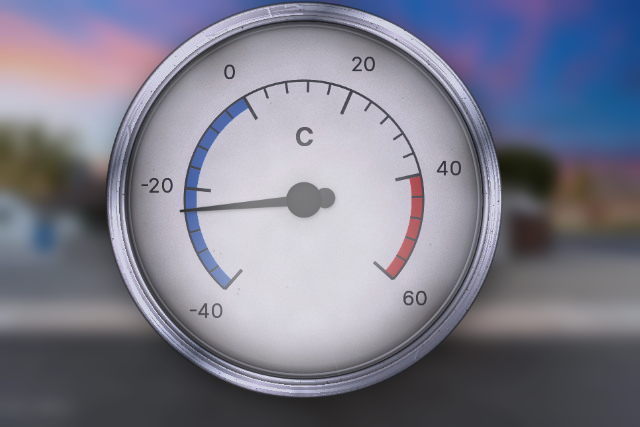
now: -24
